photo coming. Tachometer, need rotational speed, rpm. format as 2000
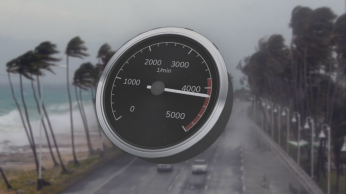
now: 4200
